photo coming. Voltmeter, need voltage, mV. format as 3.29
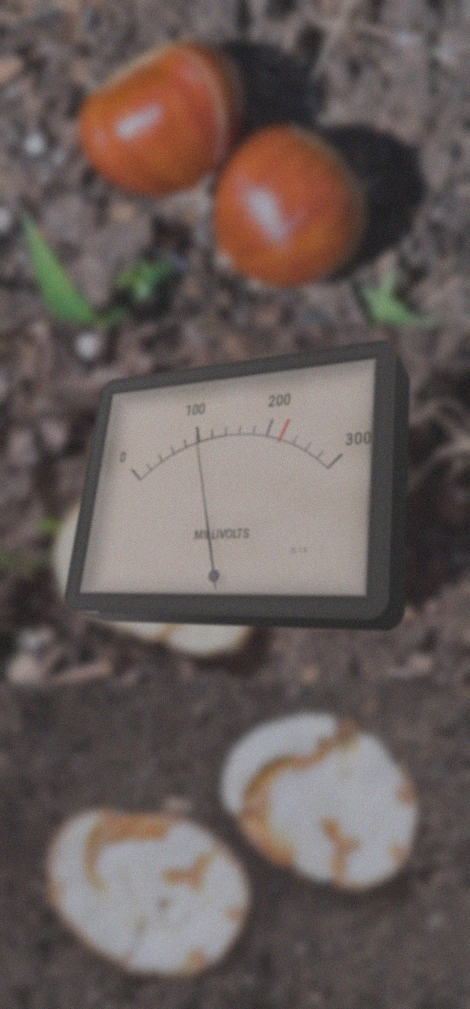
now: 100
